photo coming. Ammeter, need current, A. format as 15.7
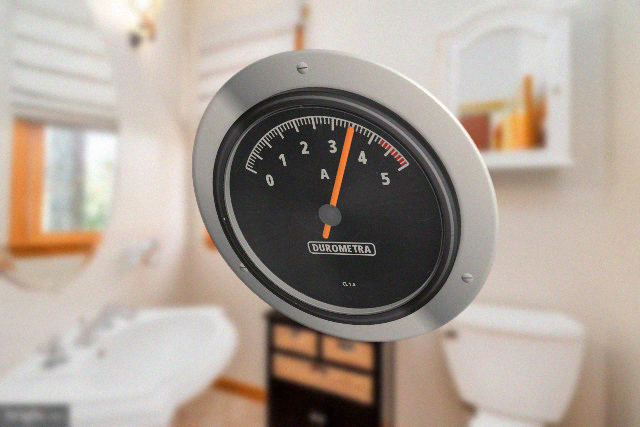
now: 3.5
